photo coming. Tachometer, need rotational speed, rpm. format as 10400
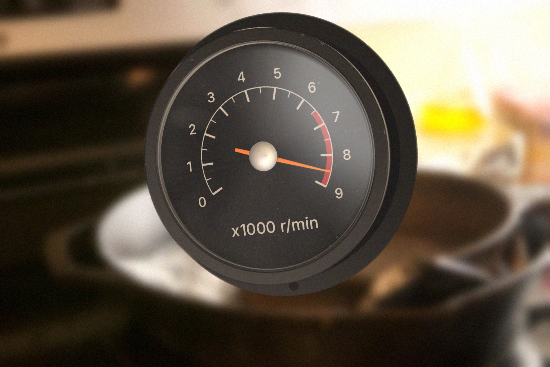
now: 8500
